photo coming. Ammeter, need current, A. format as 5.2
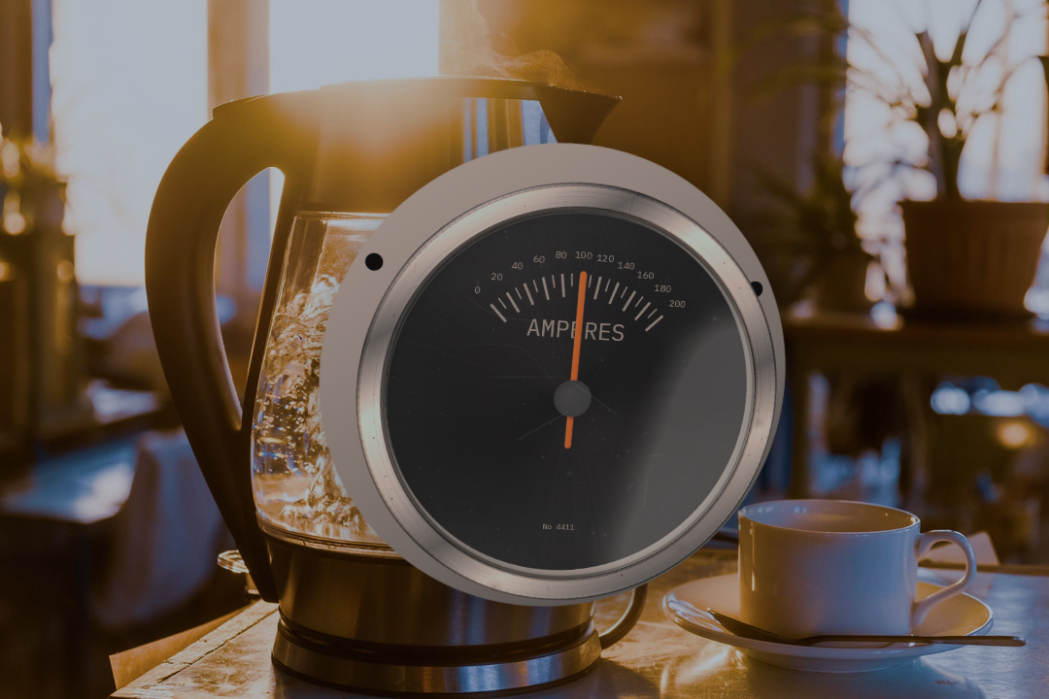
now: 100
